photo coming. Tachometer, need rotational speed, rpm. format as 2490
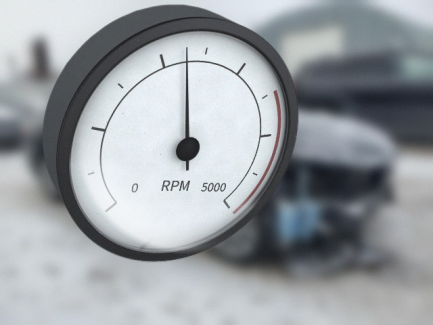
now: 2250
